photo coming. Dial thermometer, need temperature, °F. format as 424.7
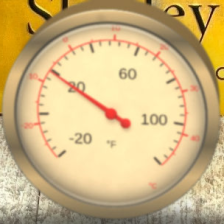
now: 20
